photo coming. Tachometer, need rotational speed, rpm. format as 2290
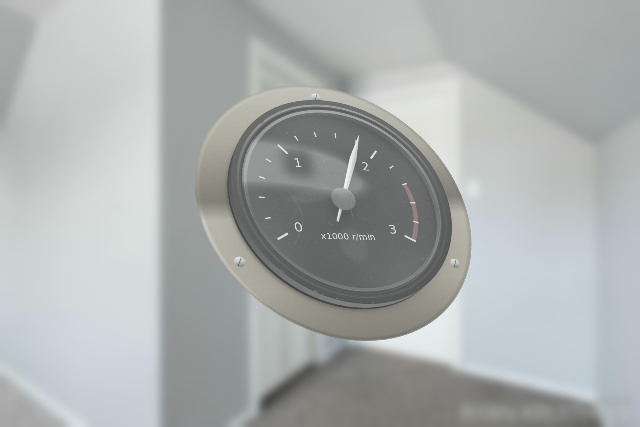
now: 1800
